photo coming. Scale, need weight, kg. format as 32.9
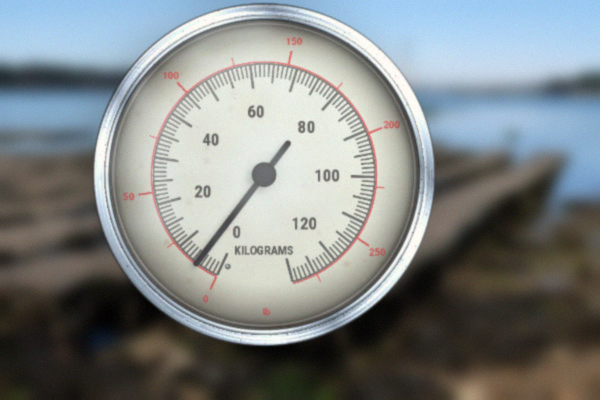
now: 5
